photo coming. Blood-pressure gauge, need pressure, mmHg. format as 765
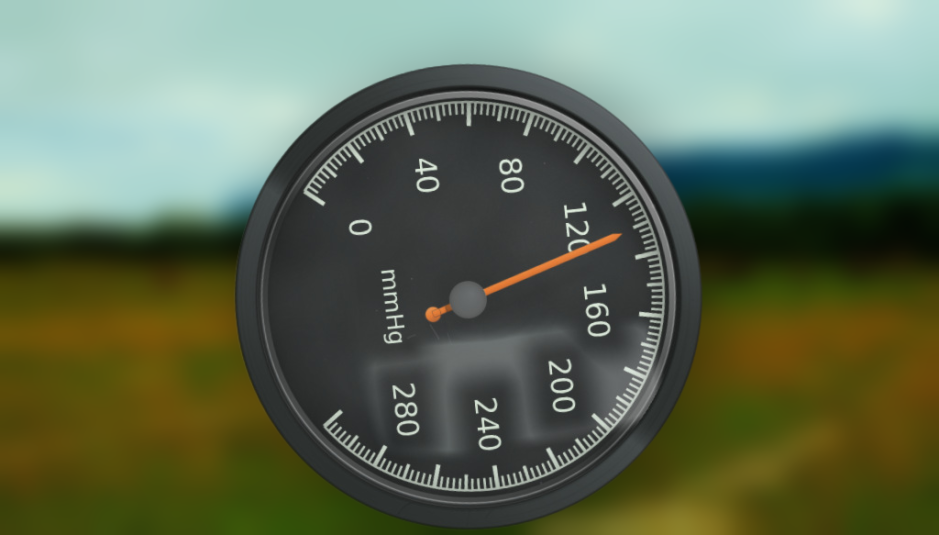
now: 130
